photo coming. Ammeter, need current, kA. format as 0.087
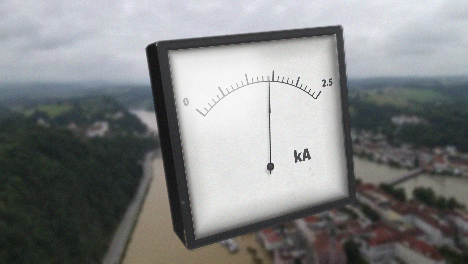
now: 1.4
